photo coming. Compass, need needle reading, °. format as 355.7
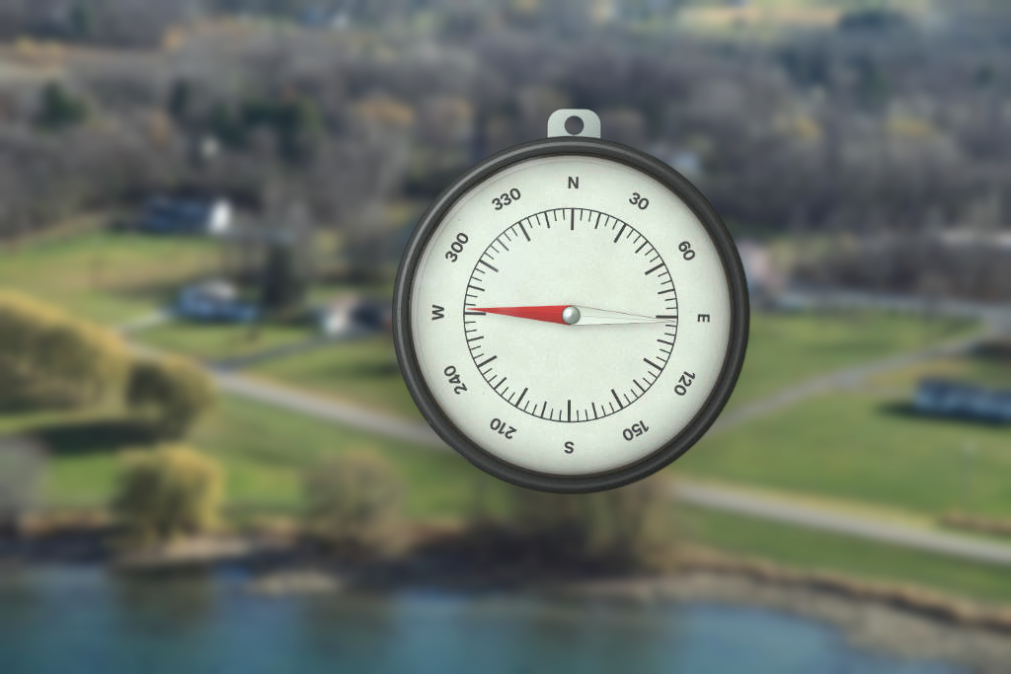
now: 272.5
